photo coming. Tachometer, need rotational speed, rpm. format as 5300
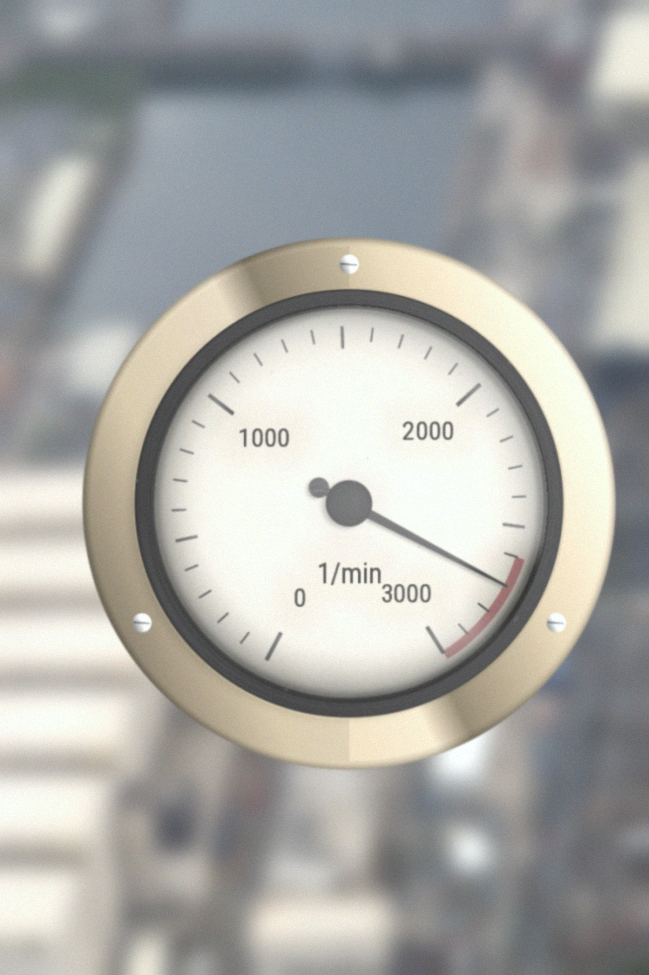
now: 2700
